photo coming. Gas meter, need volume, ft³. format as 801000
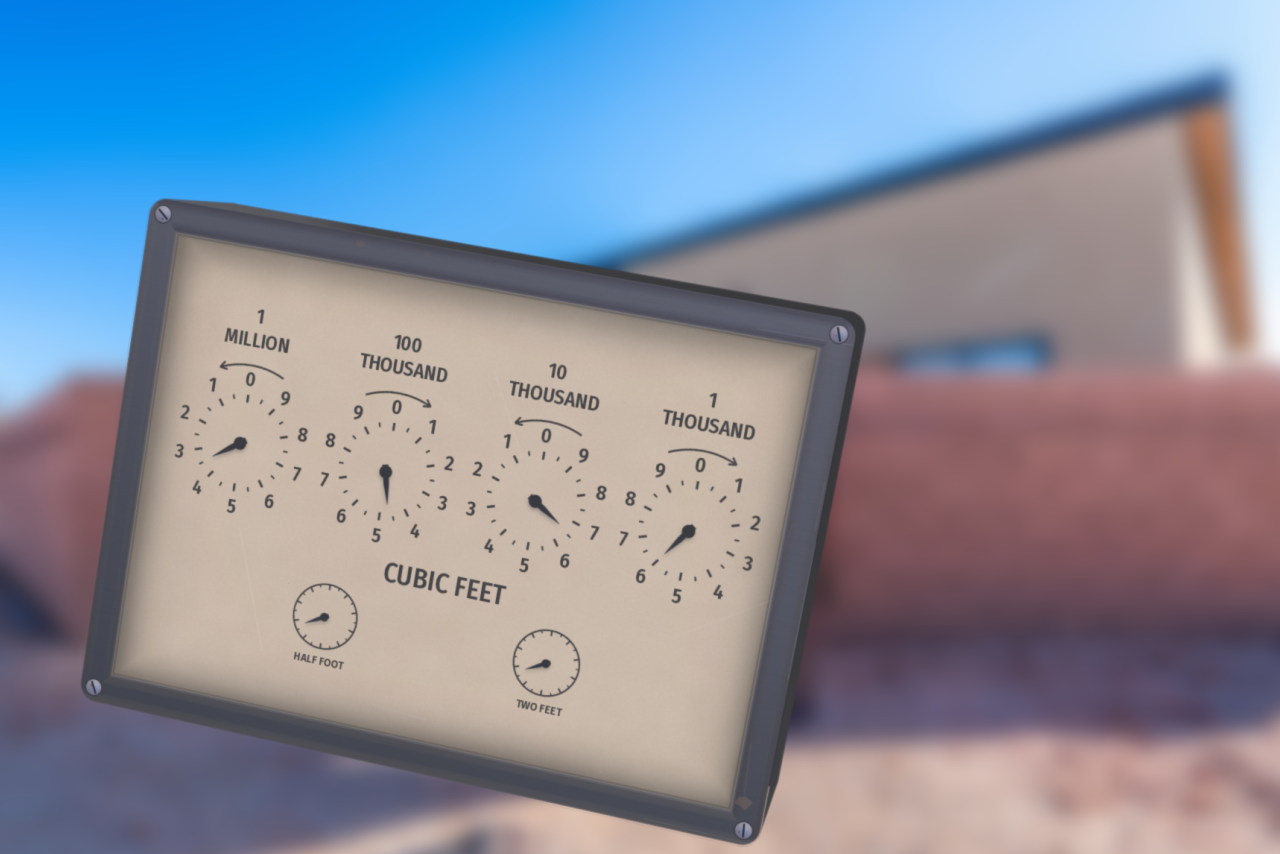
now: 346600
